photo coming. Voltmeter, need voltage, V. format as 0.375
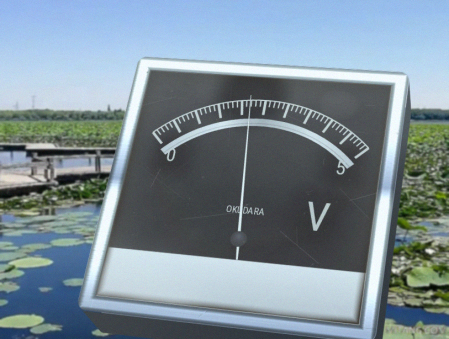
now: 2.2
